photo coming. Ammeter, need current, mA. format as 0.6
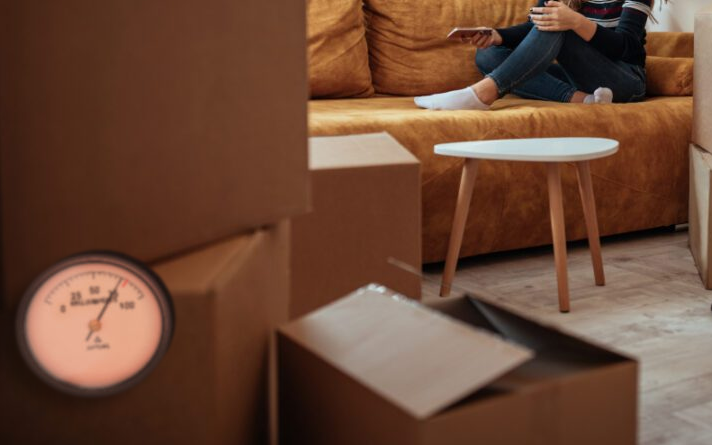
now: 75
